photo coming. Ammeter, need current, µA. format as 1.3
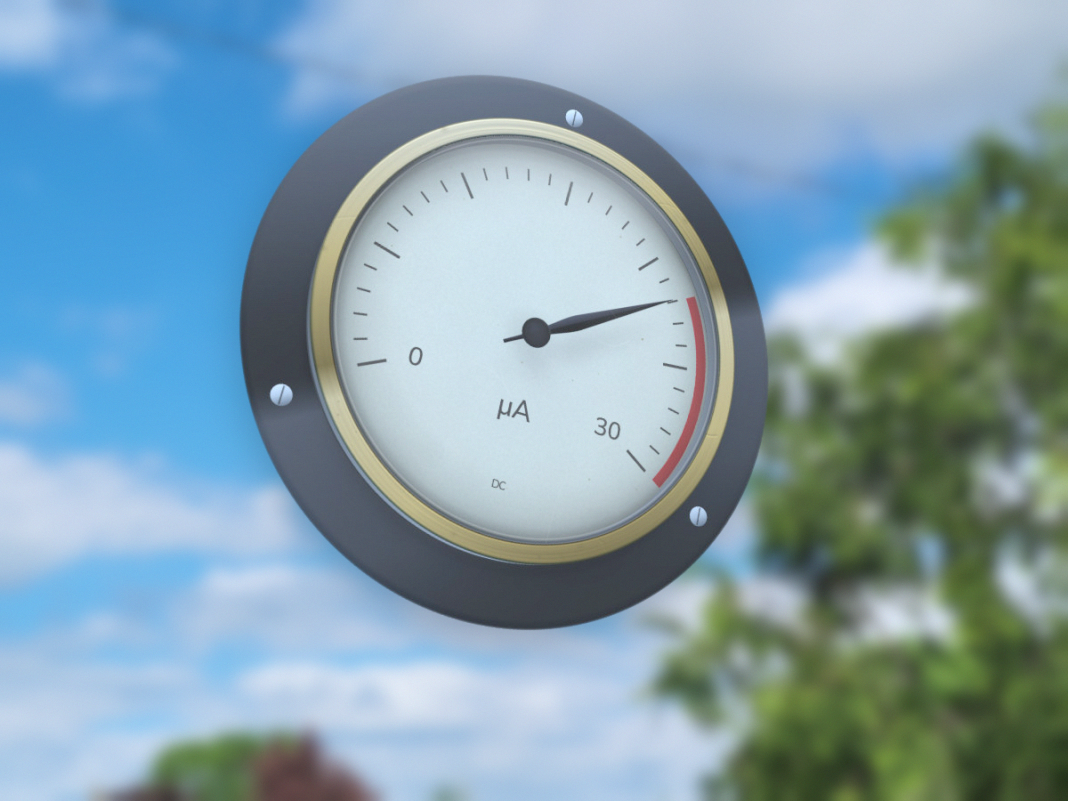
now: 22
